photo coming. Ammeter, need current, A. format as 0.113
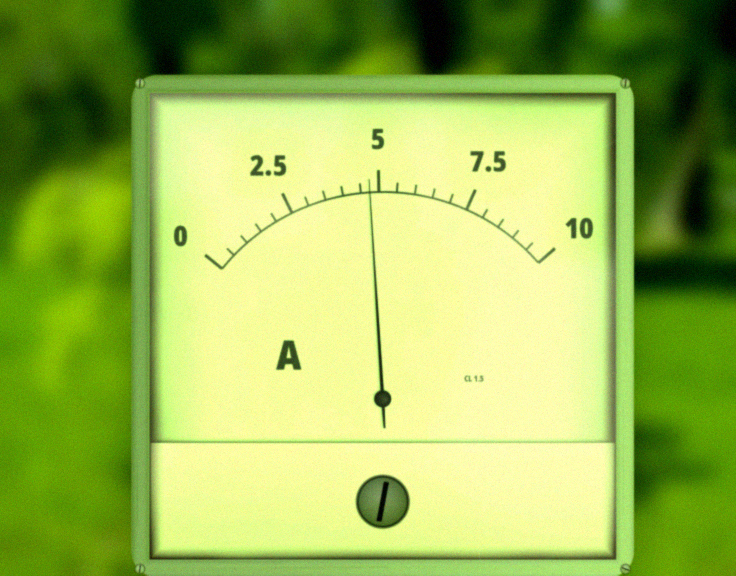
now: 4.75
